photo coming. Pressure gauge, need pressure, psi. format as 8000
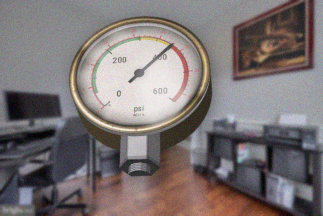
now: 400
